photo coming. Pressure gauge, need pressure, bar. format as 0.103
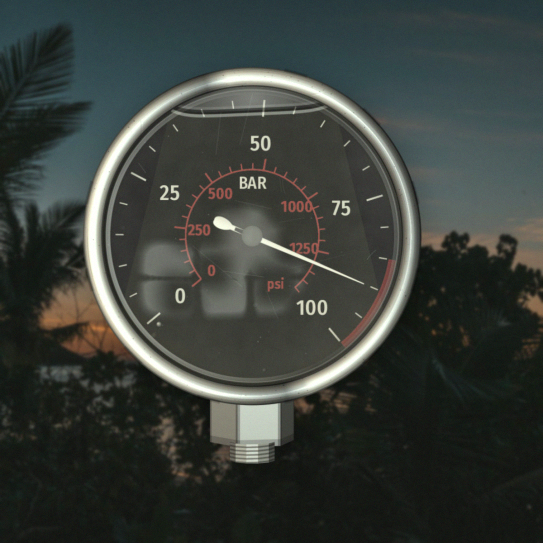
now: 90
